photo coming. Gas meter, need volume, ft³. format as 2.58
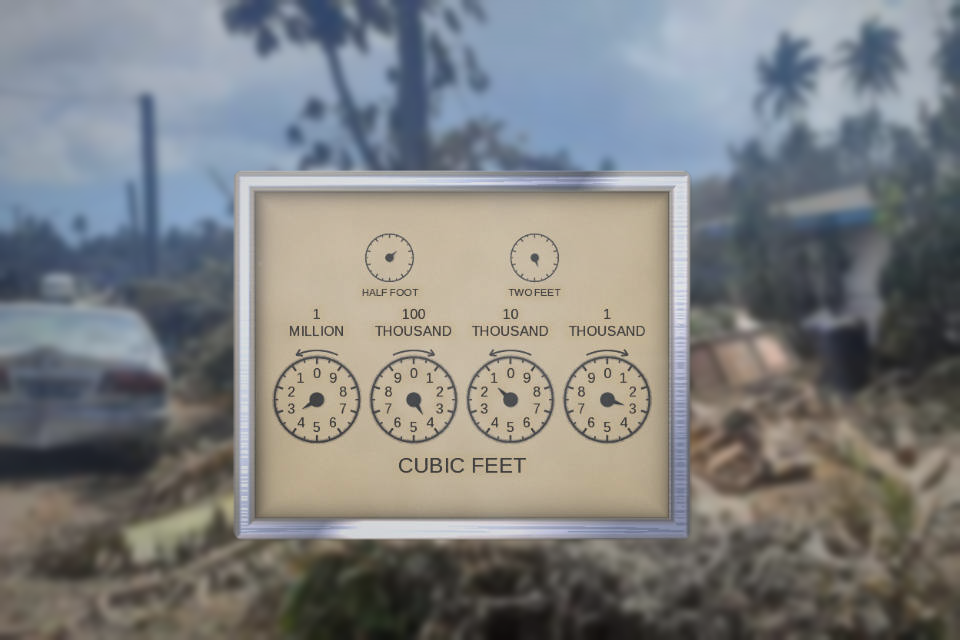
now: 341300
